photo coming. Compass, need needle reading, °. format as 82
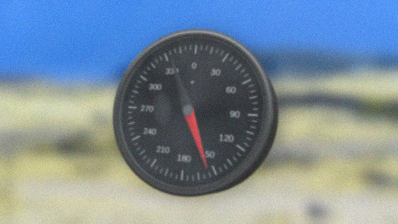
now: 155
